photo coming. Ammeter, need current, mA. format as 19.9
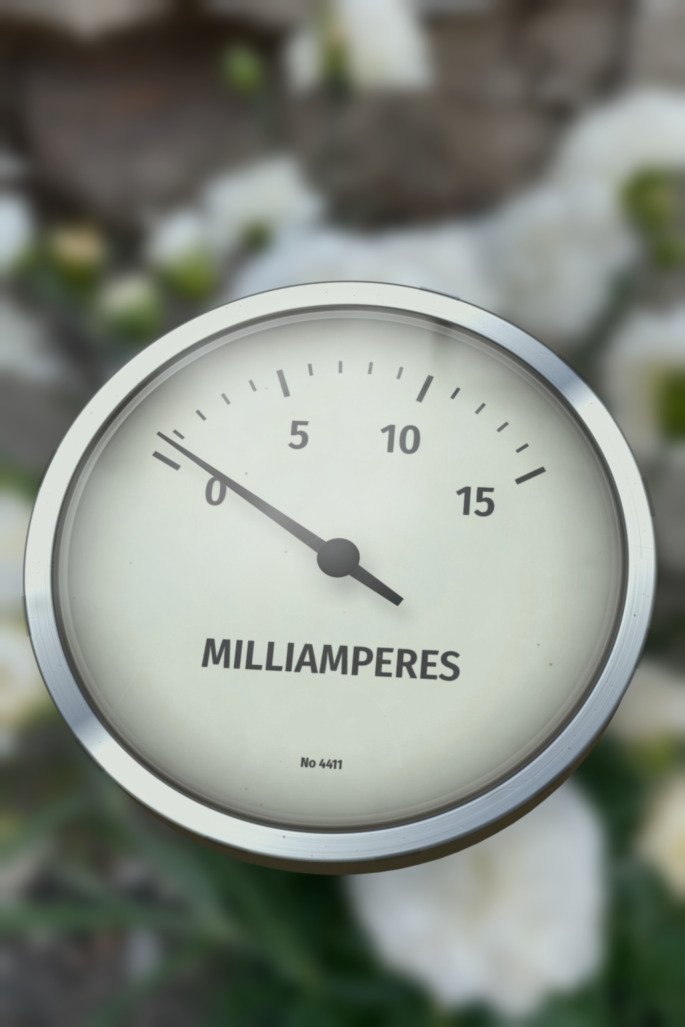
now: 0.5
